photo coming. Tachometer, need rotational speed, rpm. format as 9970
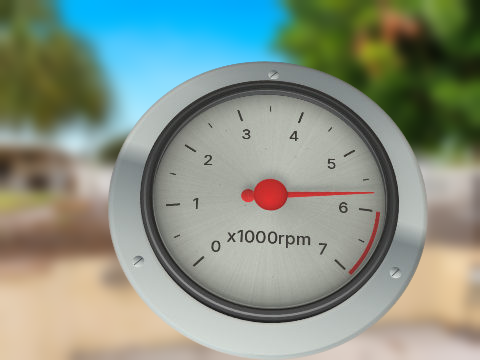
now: 5750
